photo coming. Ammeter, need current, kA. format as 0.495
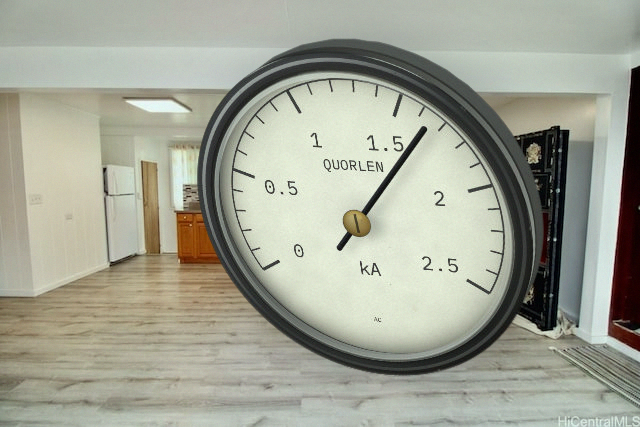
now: 1.65
